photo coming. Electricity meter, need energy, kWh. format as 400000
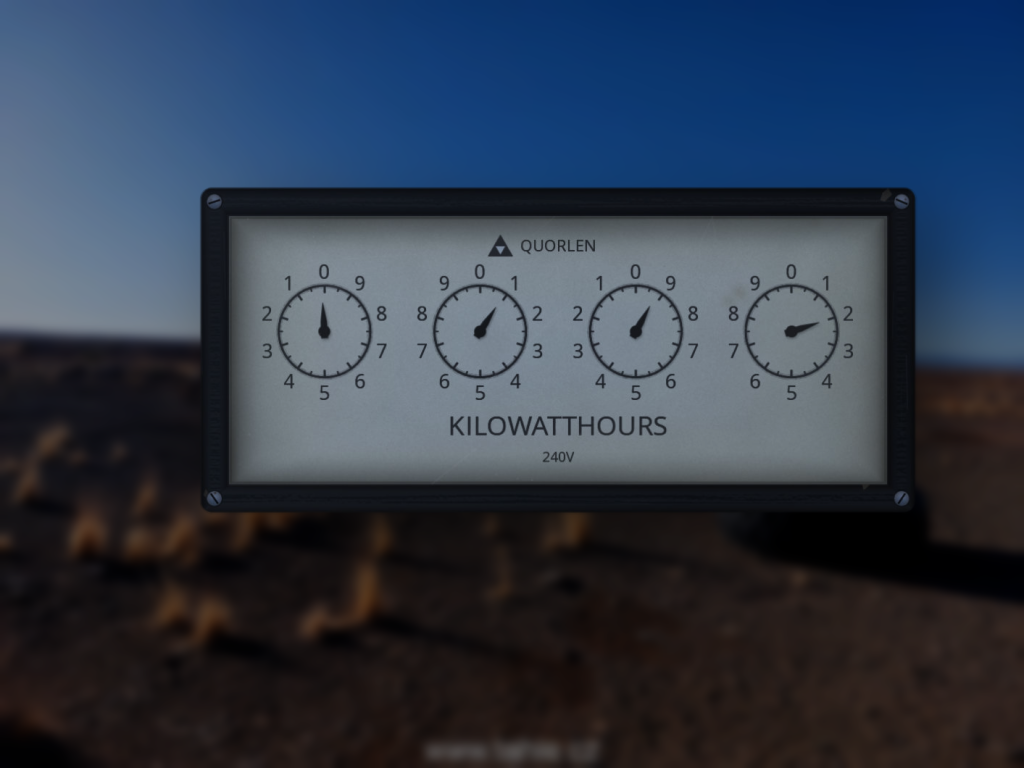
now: 92
